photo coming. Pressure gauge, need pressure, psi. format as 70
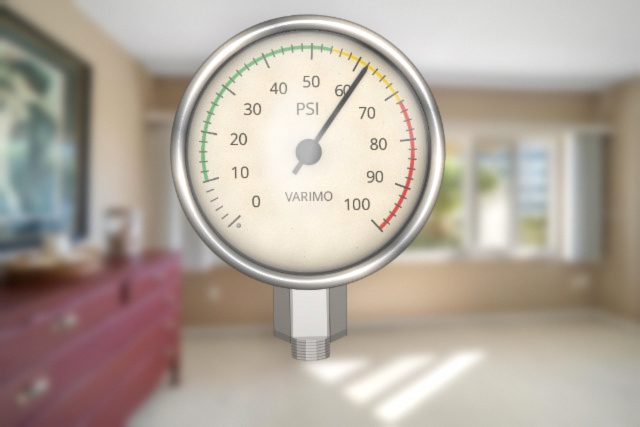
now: 62
